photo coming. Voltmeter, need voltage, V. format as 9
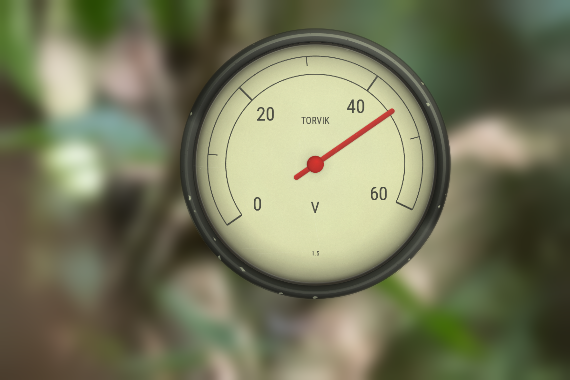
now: 45
